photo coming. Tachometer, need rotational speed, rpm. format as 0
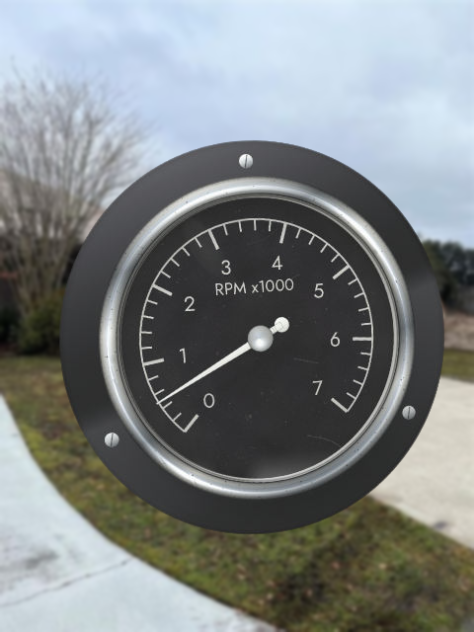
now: 500
